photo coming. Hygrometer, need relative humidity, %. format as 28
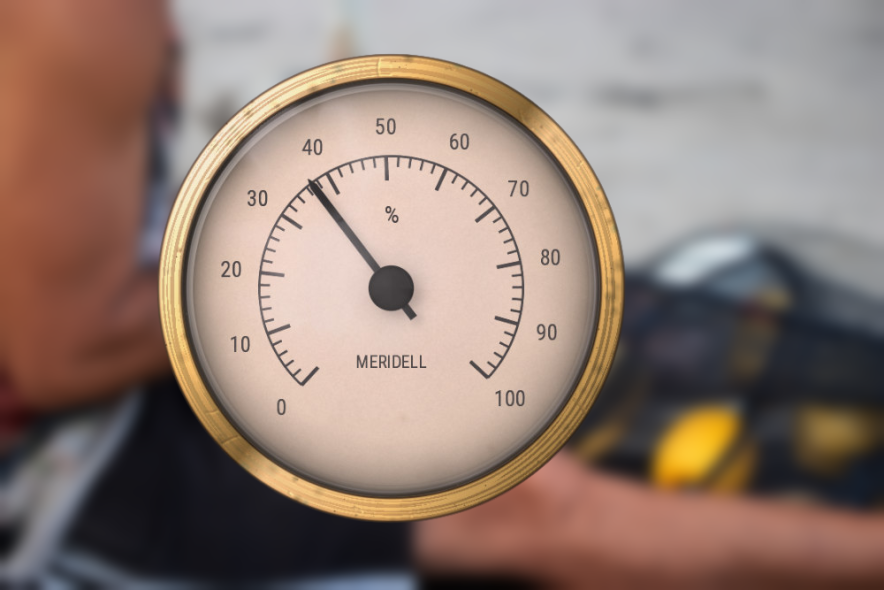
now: 37
